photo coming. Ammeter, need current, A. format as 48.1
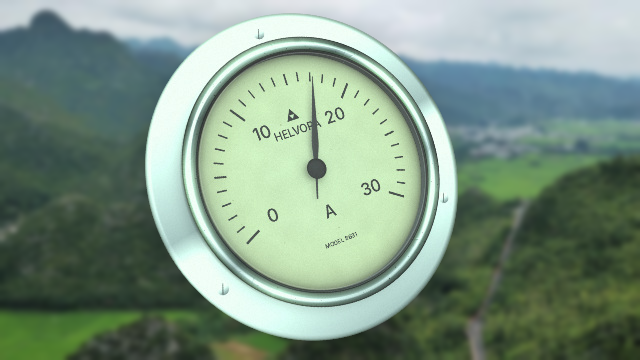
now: 17
